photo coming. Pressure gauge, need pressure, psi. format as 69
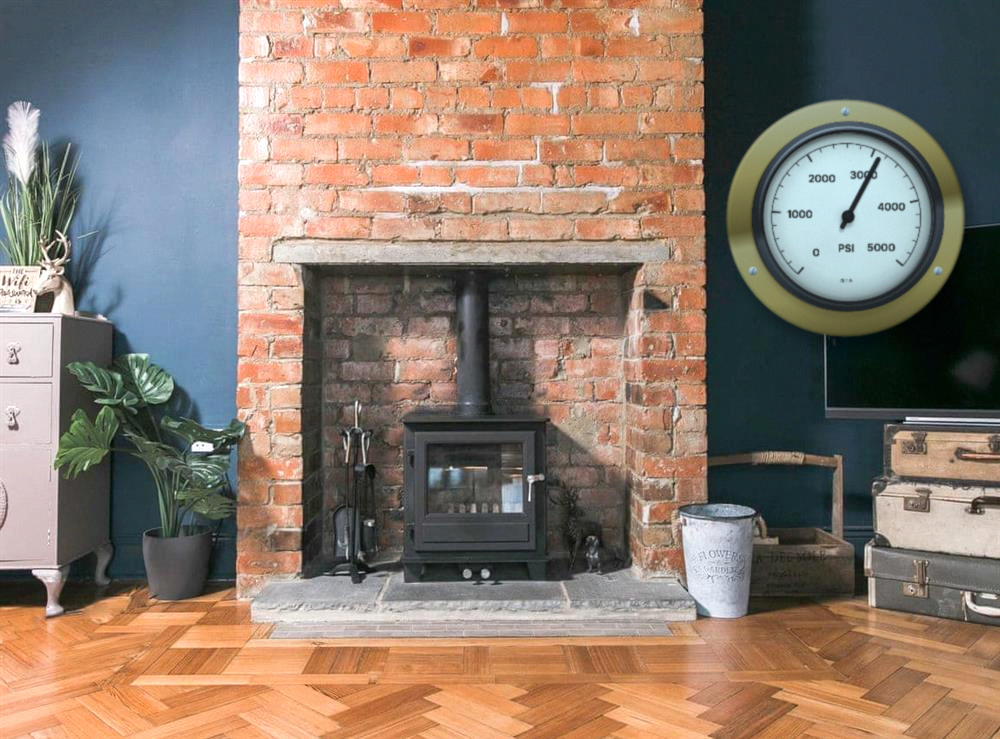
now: 3100
